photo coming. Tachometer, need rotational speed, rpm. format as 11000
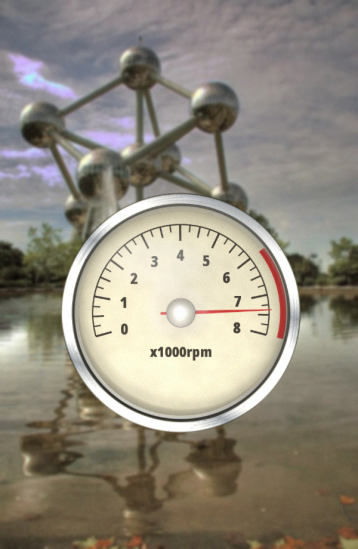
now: 7375
